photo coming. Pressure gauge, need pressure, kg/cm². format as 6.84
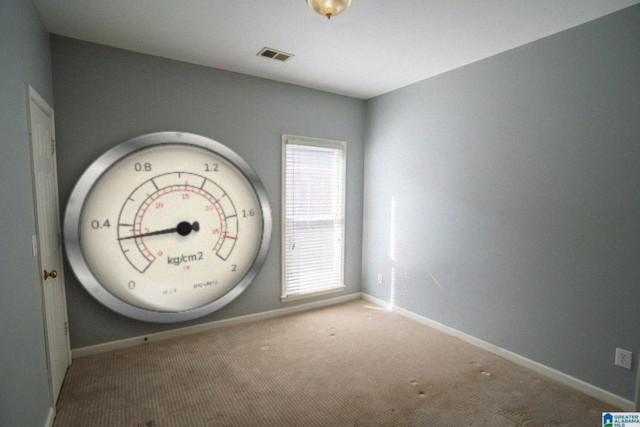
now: 0.3
